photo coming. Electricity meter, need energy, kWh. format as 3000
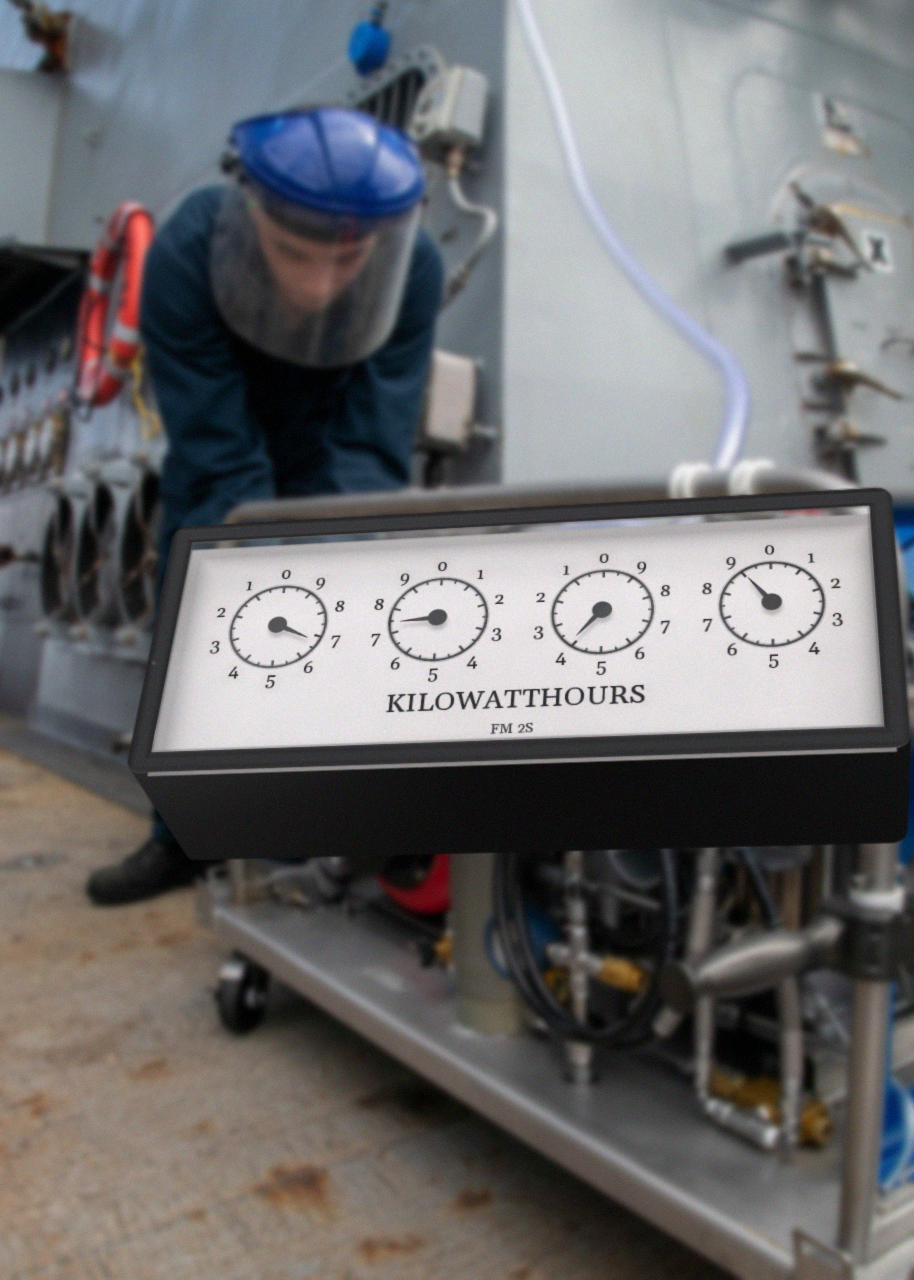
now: 6739
